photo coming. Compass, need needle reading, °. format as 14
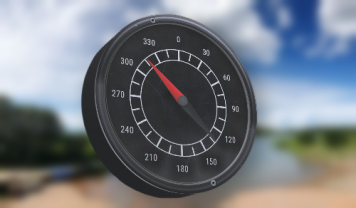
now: 315
